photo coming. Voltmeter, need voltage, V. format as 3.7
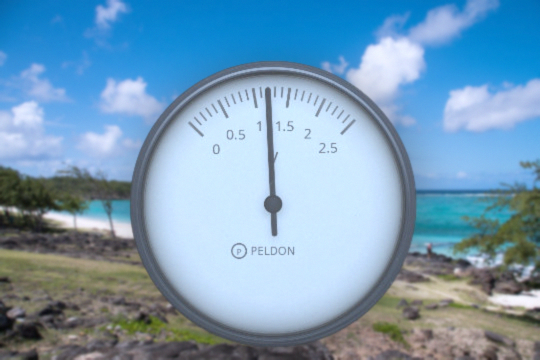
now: 1.2
